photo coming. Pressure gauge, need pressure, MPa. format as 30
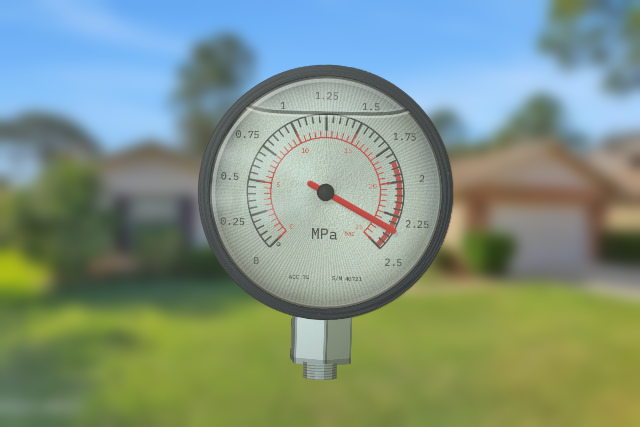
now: 2.35
